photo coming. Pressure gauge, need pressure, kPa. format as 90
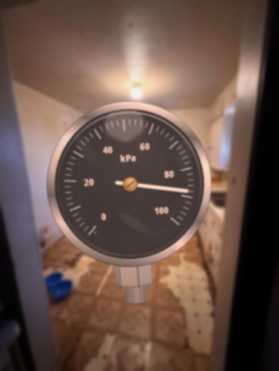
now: 88
